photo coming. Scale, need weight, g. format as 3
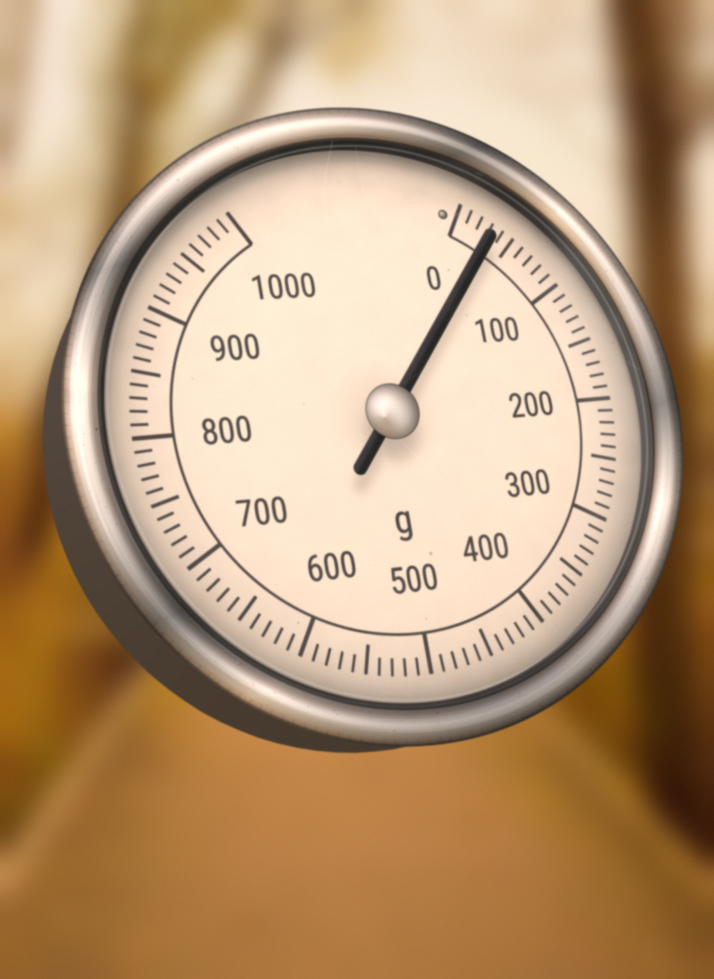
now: 30
